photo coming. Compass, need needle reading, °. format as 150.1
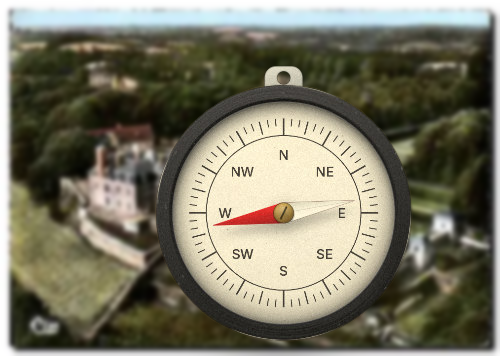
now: 260
